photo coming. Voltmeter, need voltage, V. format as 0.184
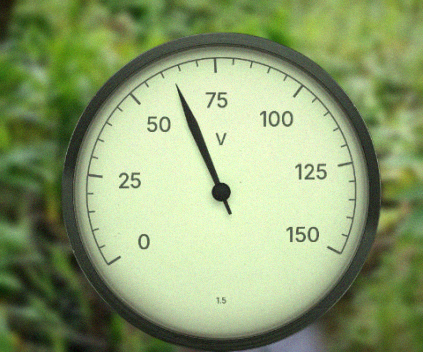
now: 62.5
